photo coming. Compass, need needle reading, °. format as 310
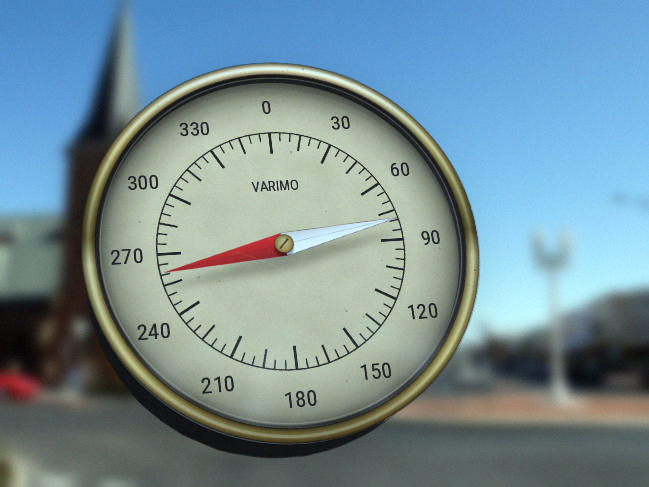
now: 260
